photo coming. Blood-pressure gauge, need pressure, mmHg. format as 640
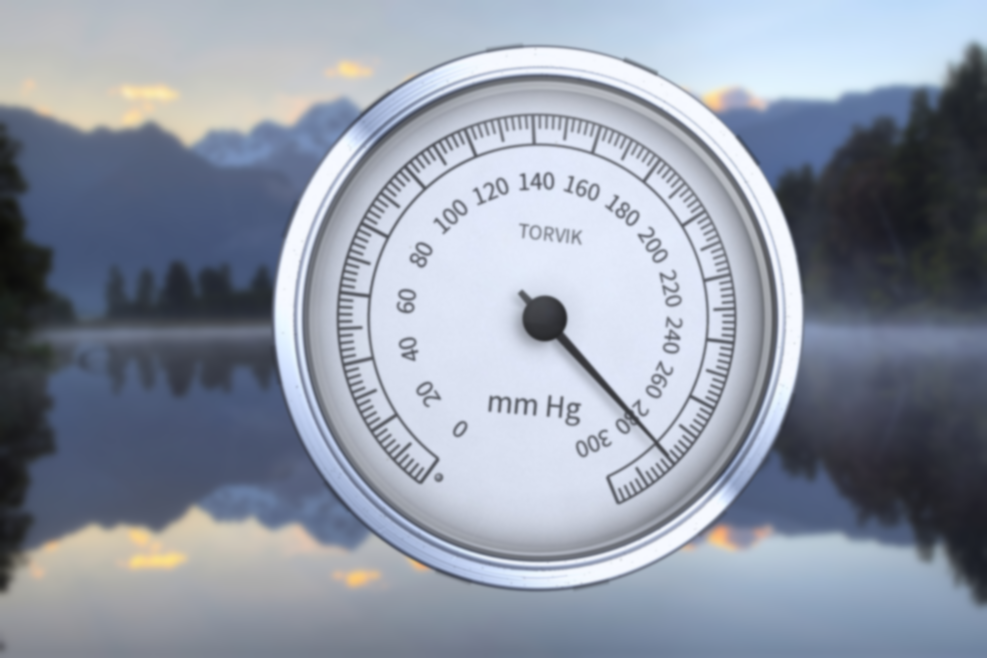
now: 280
